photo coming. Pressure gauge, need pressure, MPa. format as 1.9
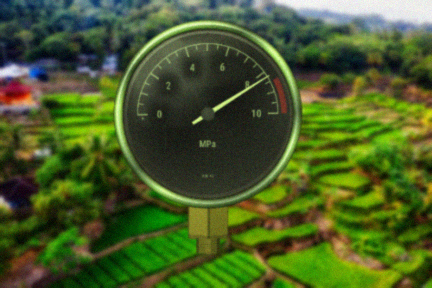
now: 8.25
